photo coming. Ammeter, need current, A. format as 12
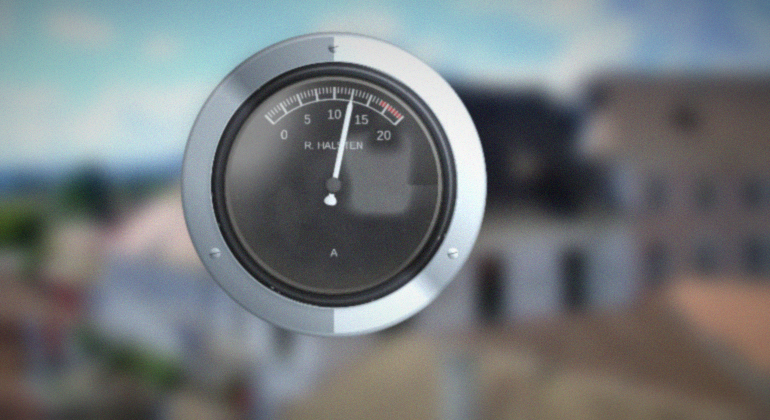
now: 12.5
